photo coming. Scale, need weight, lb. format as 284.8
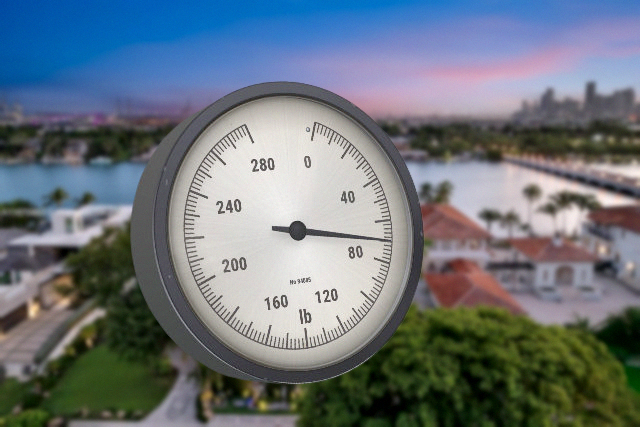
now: 70
